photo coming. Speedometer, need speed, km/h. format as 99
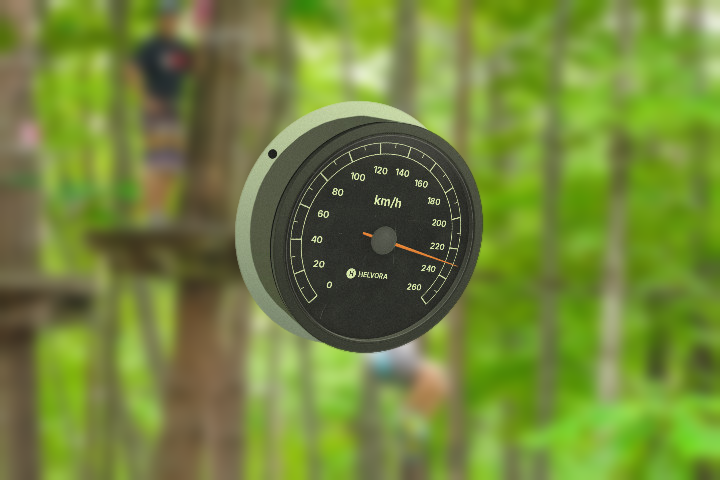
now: 230
